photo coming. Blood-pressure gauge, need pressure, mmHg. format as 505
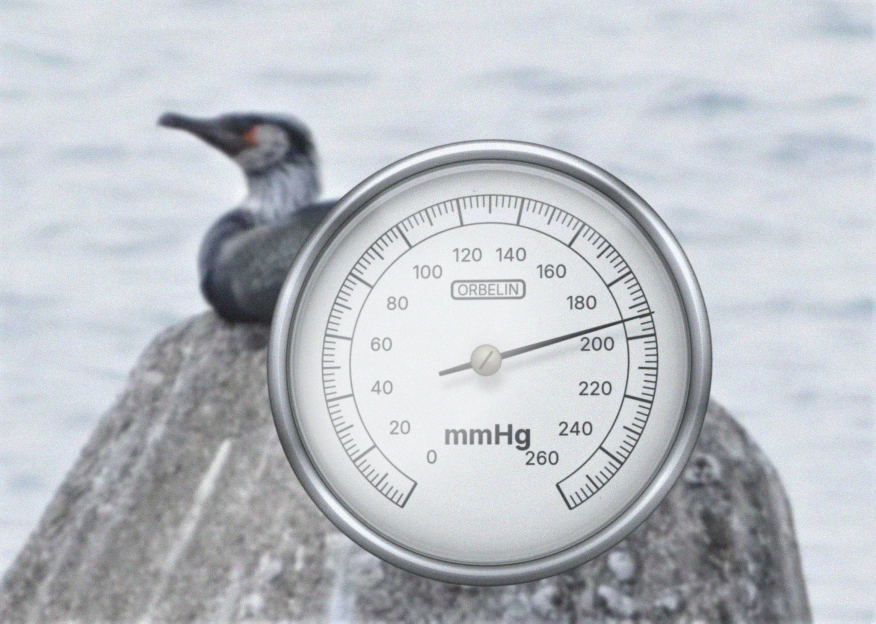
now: 194
